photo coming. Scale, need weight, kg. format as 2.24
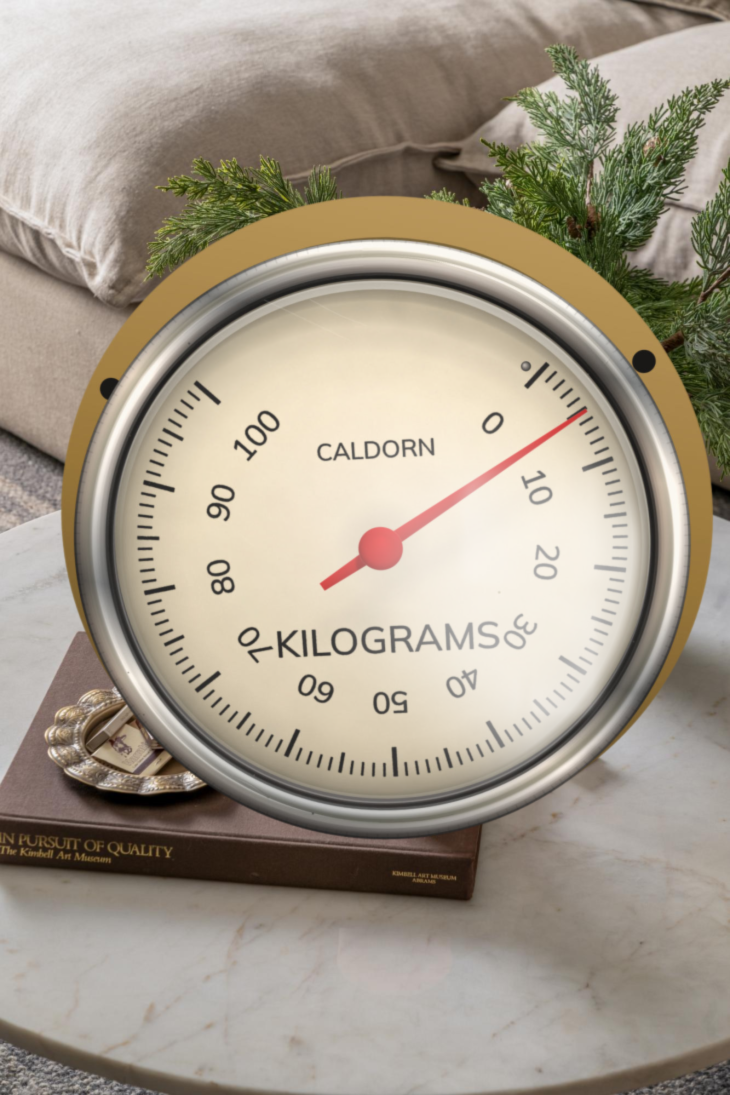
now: 5
